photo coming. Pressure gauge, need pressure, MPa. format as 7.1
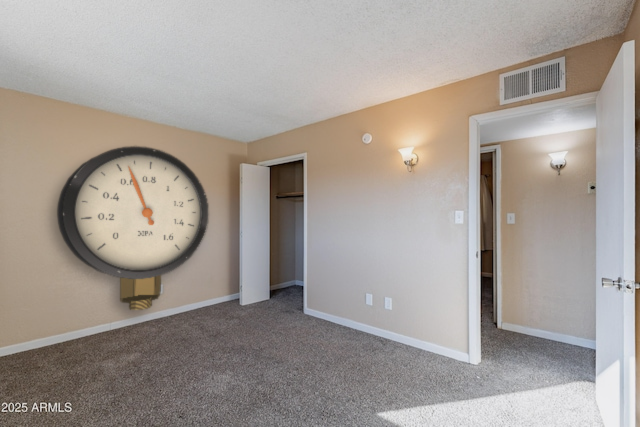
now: 0.65
